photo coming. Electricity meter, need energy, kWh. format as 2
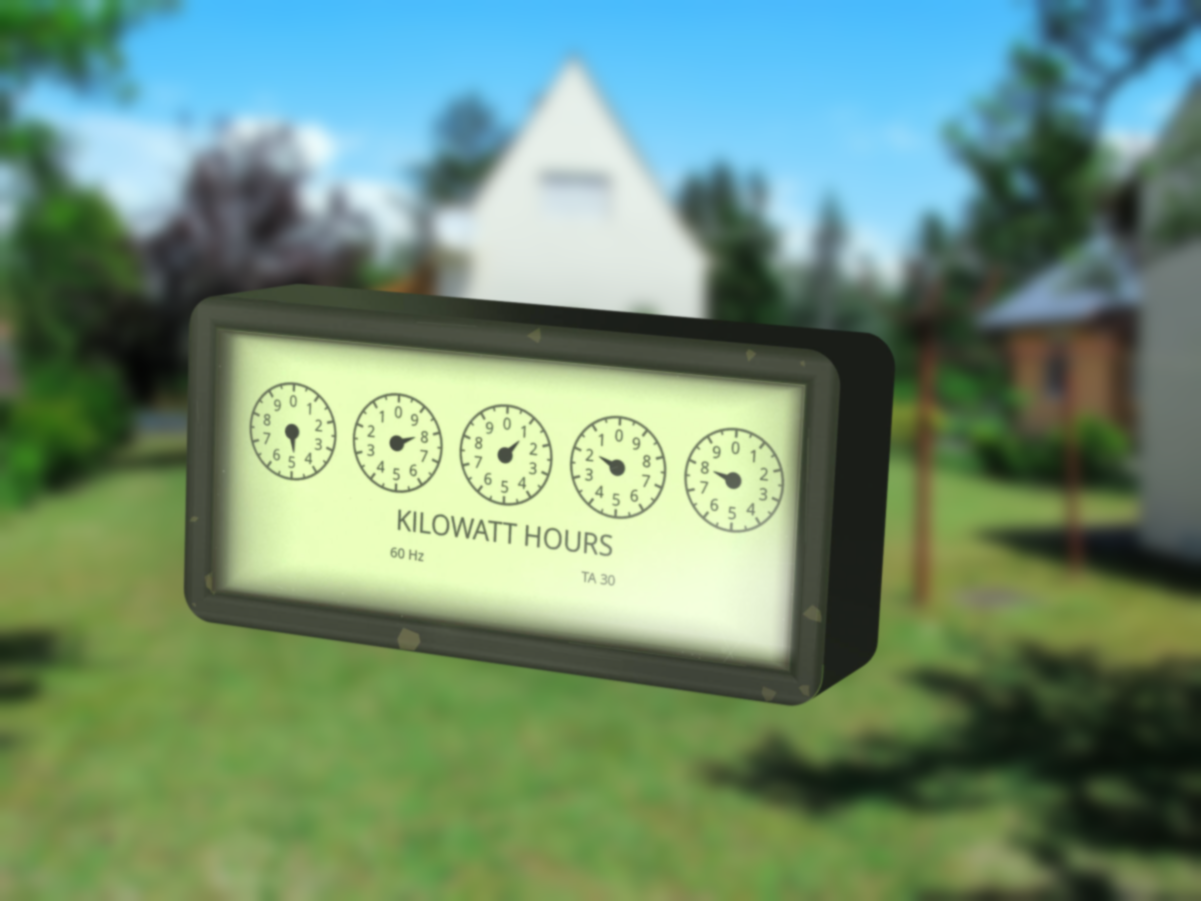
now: 48118
